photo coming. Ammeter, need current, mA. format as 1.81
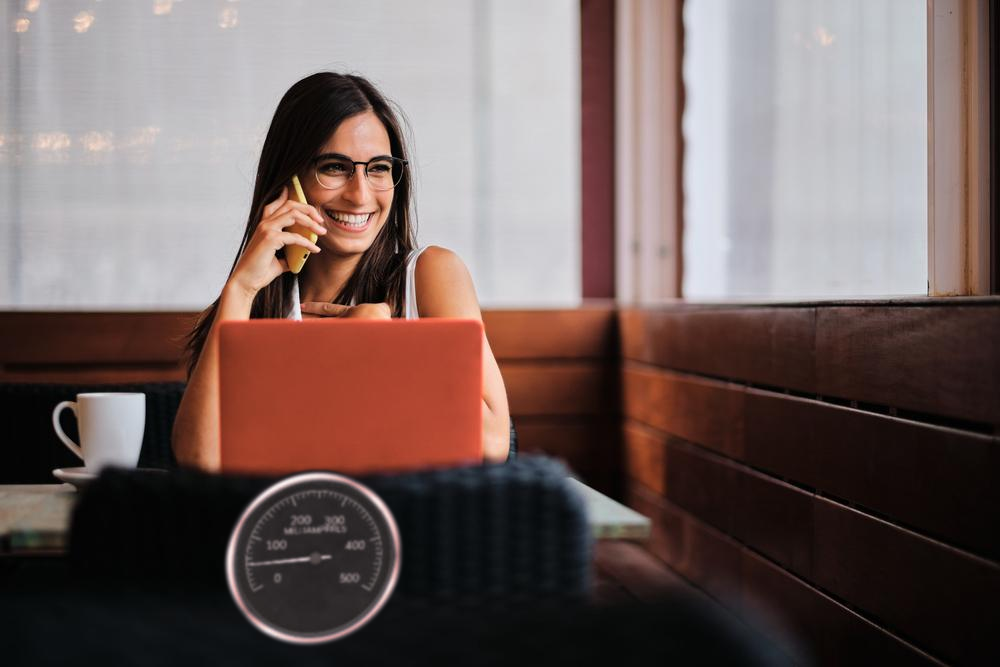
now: 50
